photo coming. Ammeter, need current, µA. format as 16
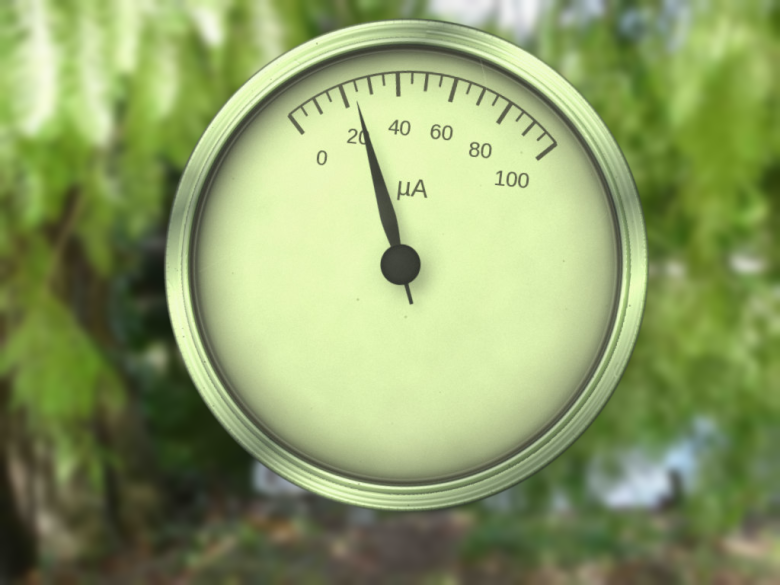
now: 25
